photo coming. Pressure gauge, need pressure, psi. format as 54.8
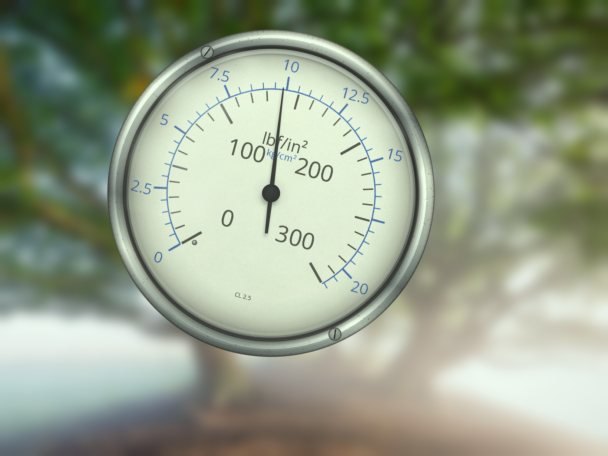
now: 140
